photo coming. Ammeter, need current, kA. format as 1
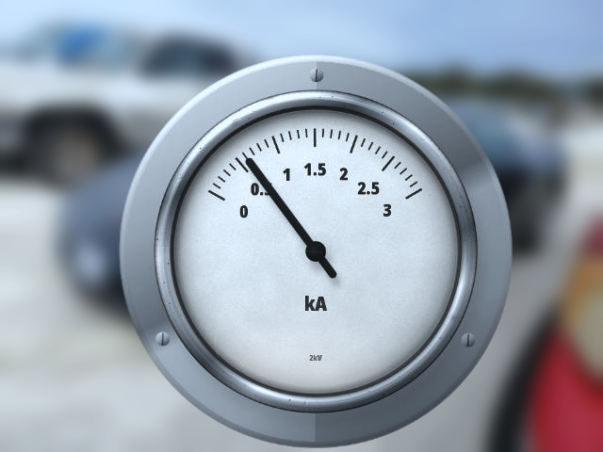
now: 0.6
